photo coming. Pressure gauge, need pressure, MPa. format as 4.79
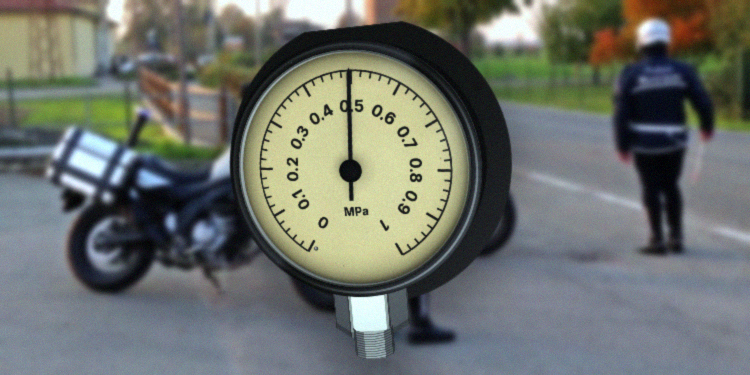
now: 0.5
